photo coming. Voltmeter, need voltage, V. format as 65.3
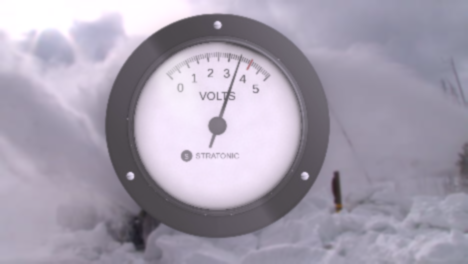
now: 3.5
